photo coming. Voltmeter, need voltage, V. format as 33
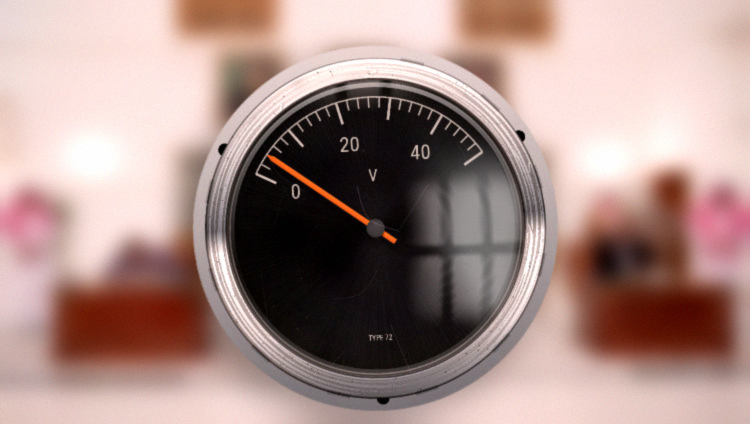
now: 4
